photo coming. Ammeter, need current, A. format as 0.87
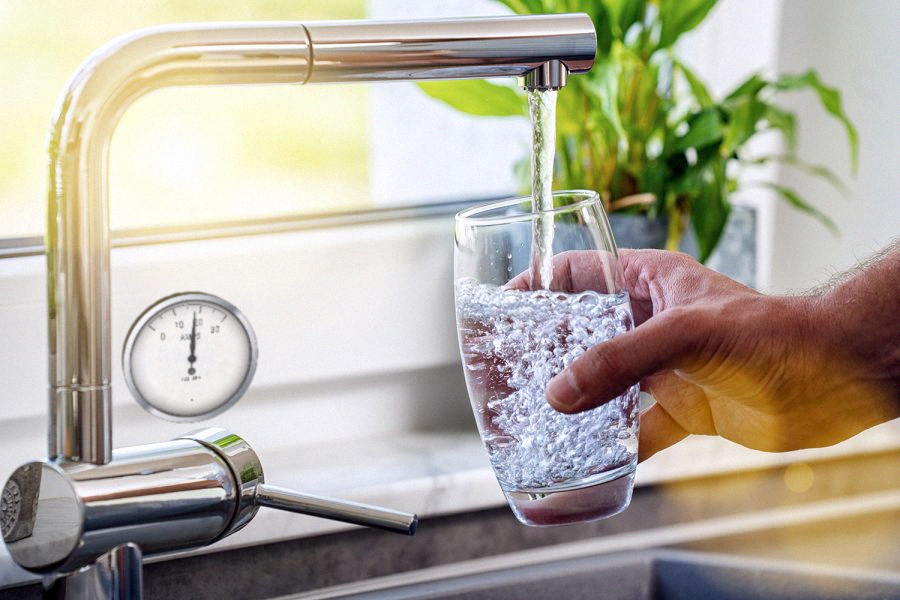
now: 17.5
